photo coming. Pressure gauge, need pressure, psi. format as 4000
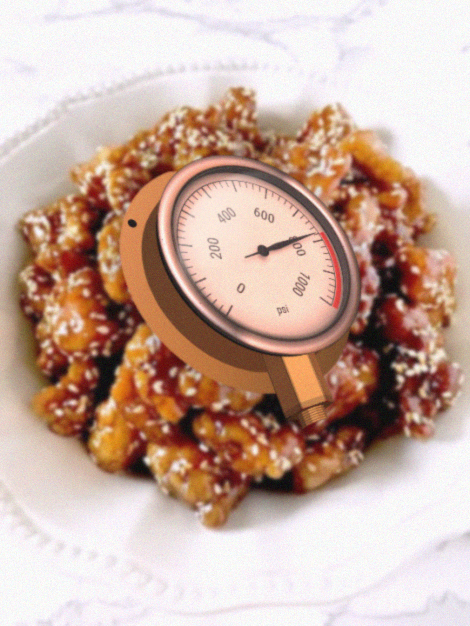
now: 780
